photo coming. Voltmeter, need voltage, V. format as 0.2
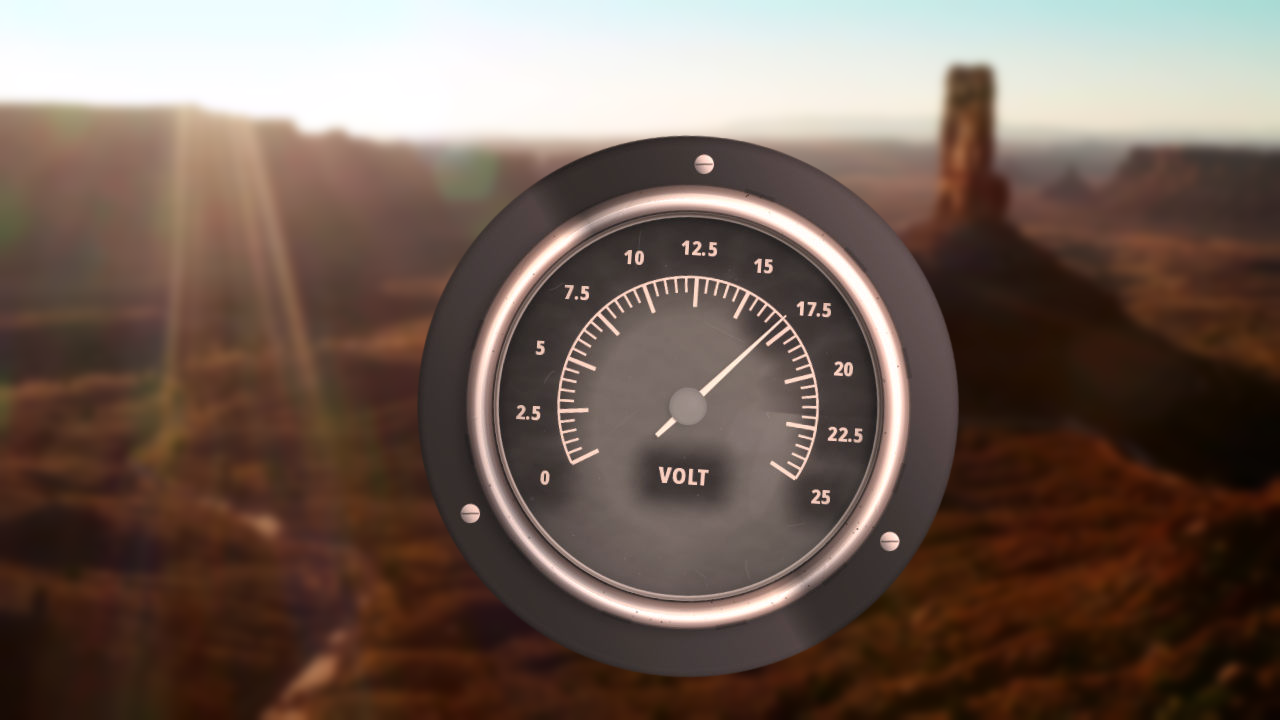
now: 17
